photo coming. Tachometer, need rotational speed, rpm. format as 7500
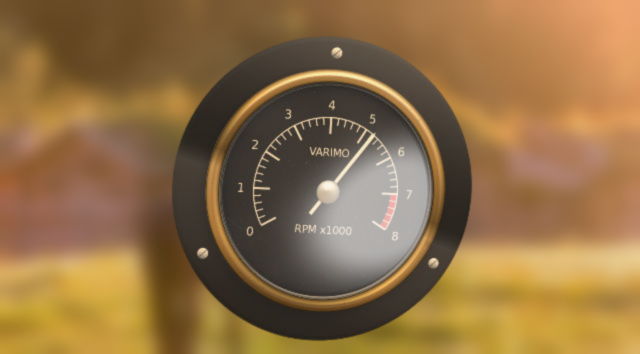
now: 5200
